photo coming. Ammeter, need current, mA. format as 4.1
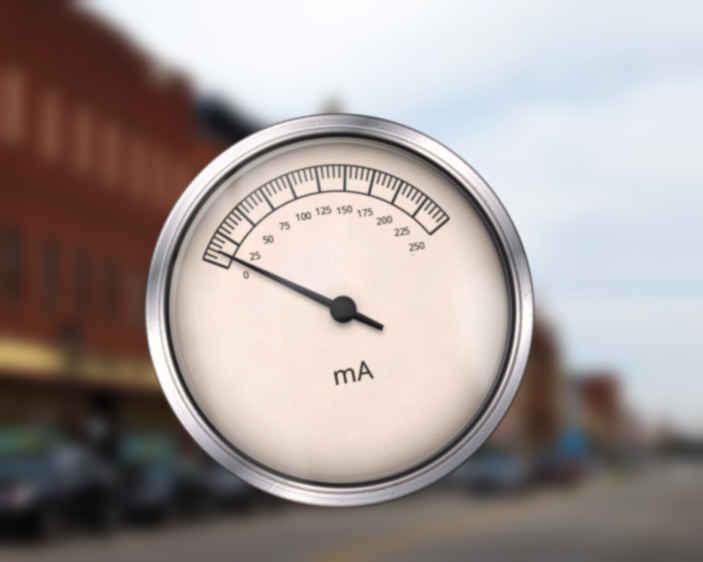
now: 10
